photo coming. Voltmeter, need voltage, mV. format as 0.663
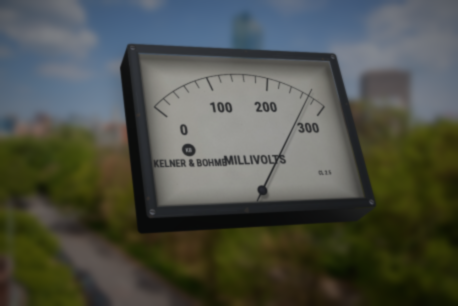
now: 270
